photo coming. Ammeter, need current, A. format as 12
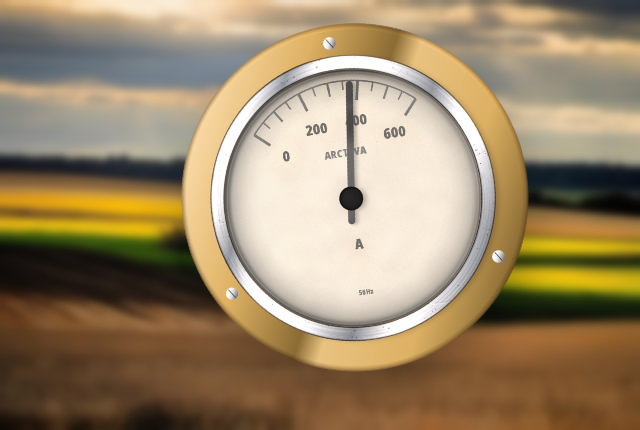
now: 375
